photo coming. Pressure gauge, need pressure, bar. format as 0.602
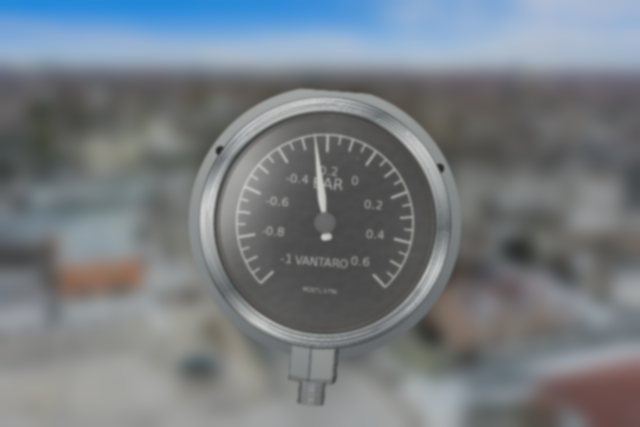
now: -0.25
